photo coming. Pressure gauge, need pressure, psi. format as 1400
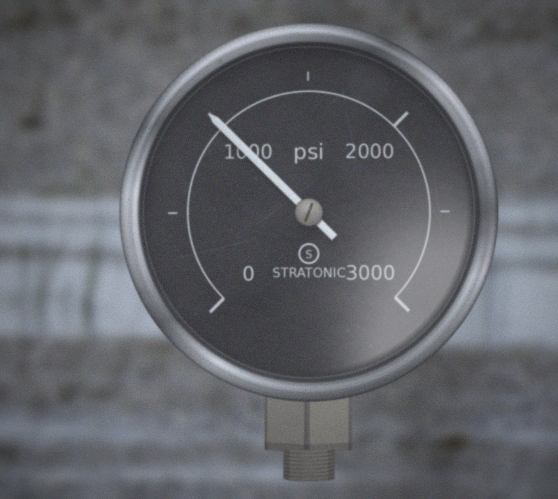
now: 1000
